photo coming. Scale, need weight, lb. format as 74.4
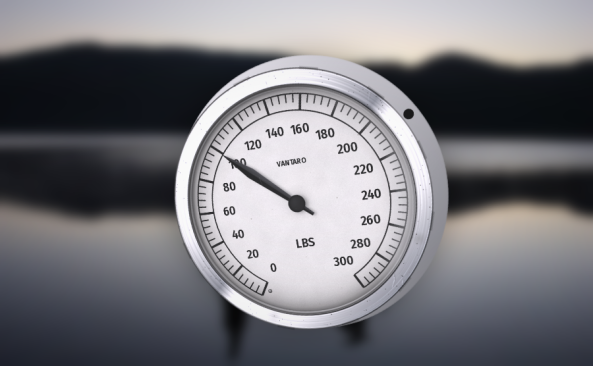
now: 100
